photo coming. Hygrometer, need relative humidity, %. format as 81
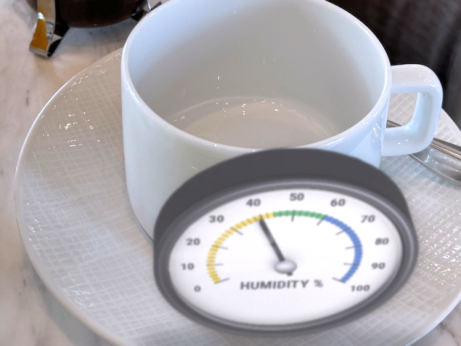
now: 40
